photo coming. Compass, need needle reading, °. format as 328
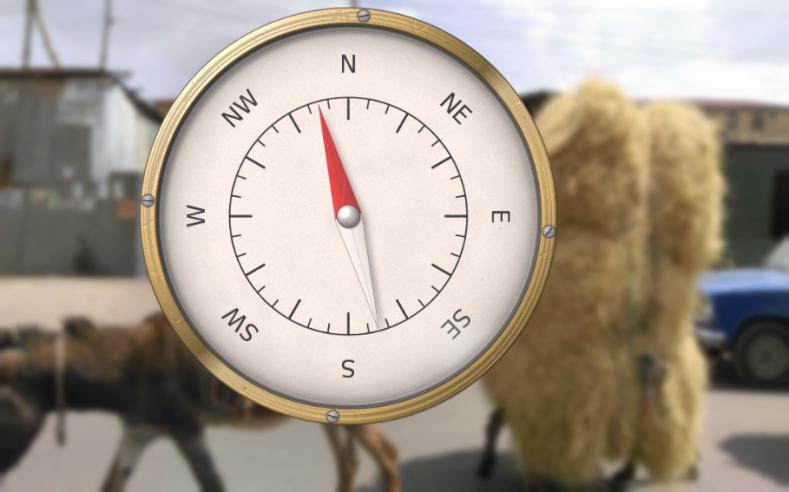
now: 345
